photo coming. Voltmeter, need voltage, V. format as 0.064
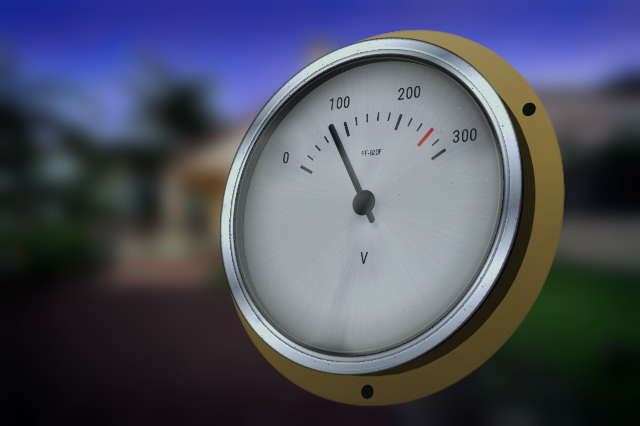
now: 80
